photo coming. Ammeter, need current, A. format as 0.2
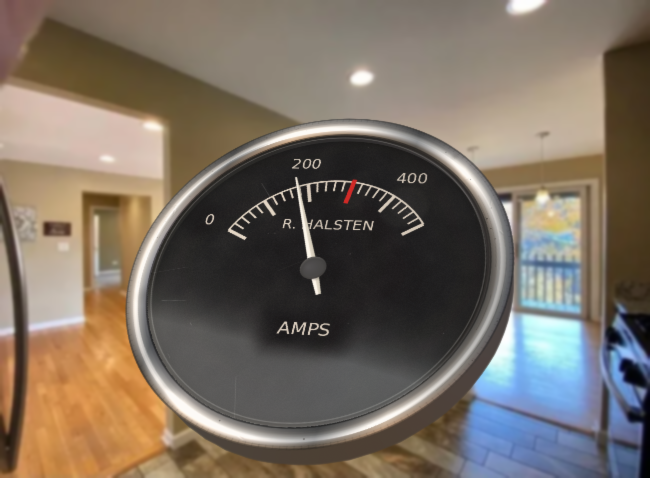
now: 180
